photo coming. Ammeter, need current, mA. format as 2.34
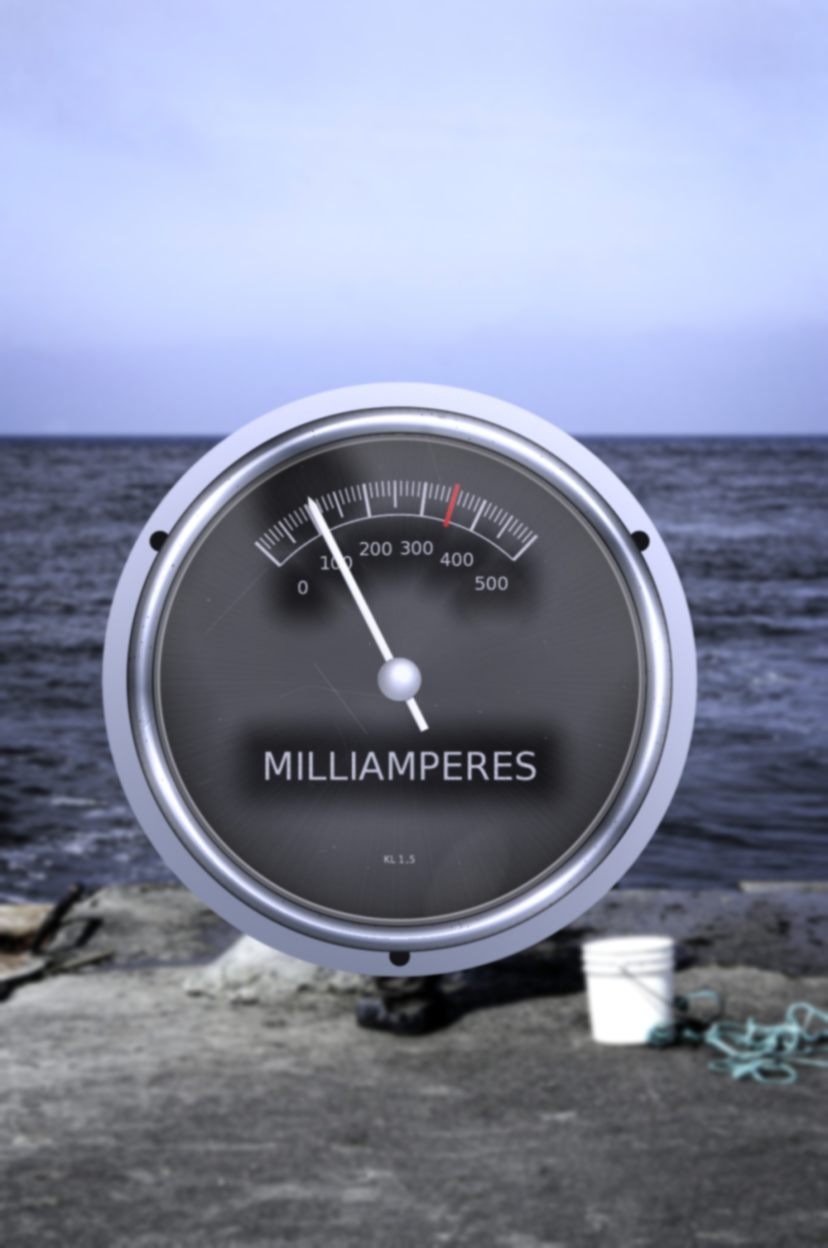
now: 110
